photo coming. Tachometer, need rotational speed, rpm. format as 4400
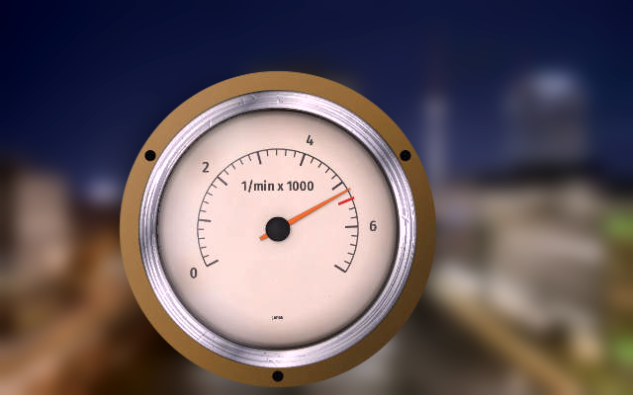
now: 5200
